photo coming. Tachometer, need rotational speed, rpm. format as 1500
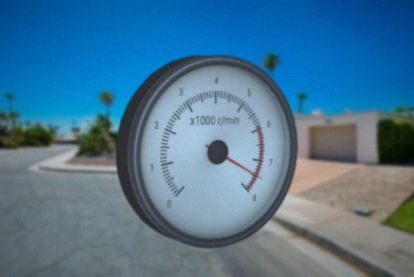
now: 7500
